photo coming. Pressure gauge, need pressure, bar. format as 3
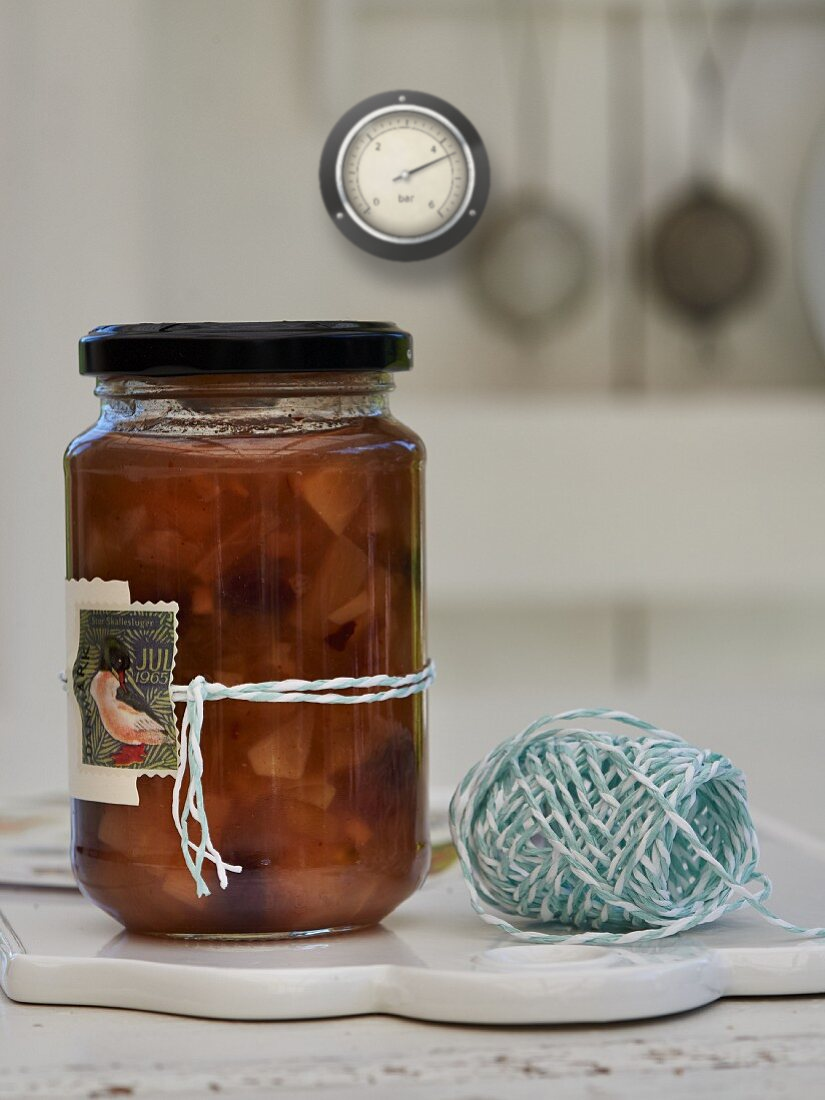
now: 4.4
